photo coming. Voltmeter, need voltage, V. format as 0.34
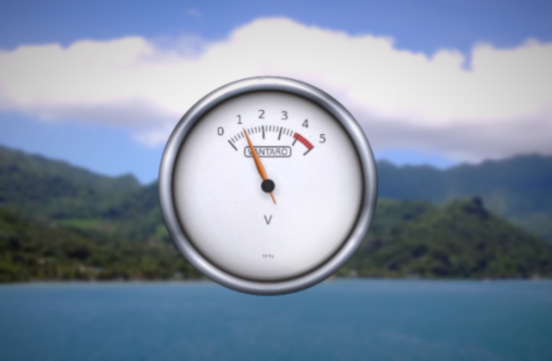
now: 1
